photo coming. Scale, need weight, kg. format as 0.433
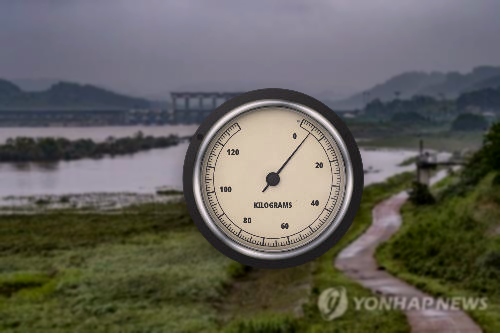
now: 5
